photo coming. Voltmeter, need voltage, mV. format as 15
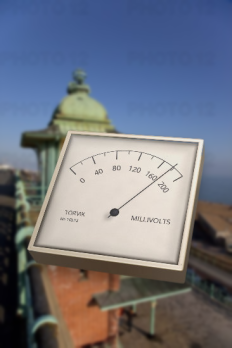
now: 180
